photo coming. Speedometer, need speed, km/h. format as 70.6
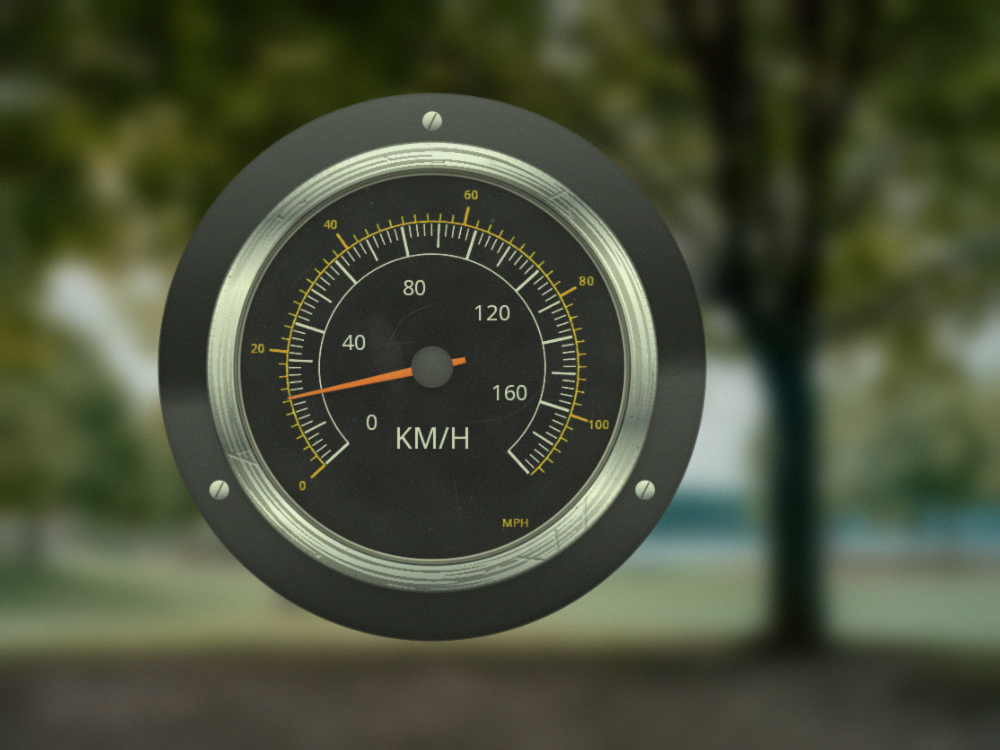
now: 20
